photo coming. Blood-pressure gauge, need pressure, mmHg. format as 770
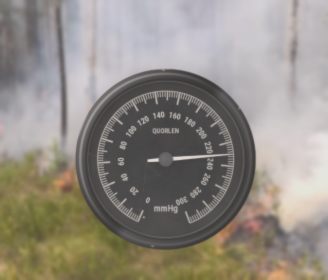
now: 230
